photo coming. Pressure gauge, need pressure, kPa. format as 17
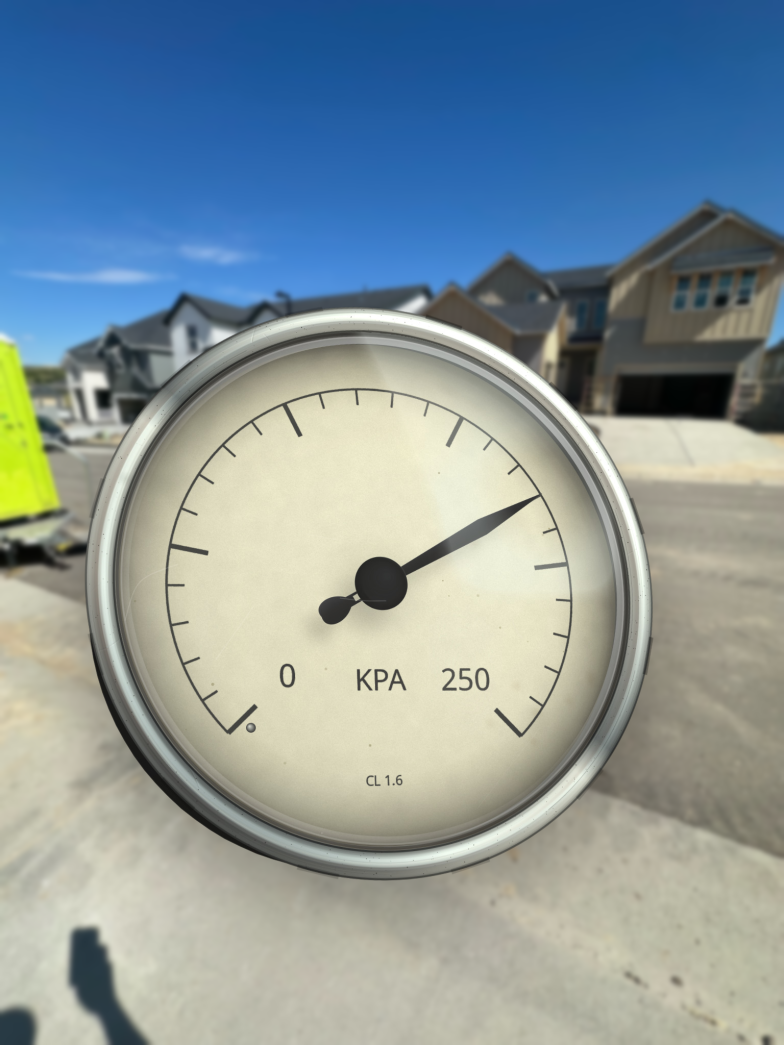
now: 180
